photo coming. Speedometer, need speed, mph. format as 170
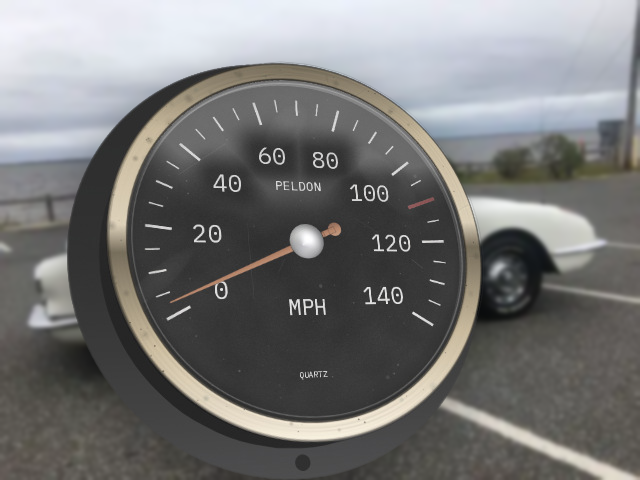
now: 2.5
